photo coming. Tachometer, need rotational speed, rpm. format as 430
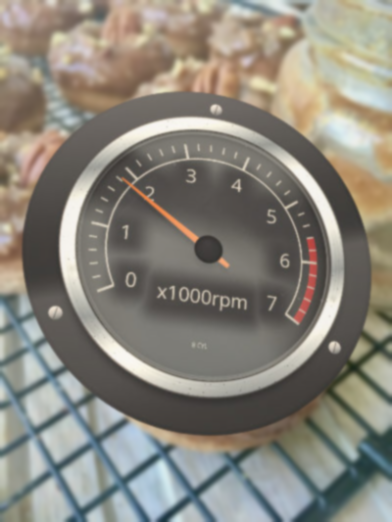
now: 1800
